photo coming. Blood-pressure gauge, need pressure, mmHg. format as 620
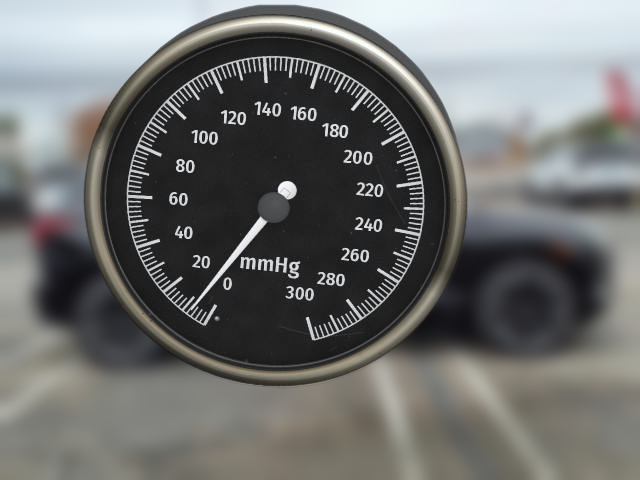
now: 8
